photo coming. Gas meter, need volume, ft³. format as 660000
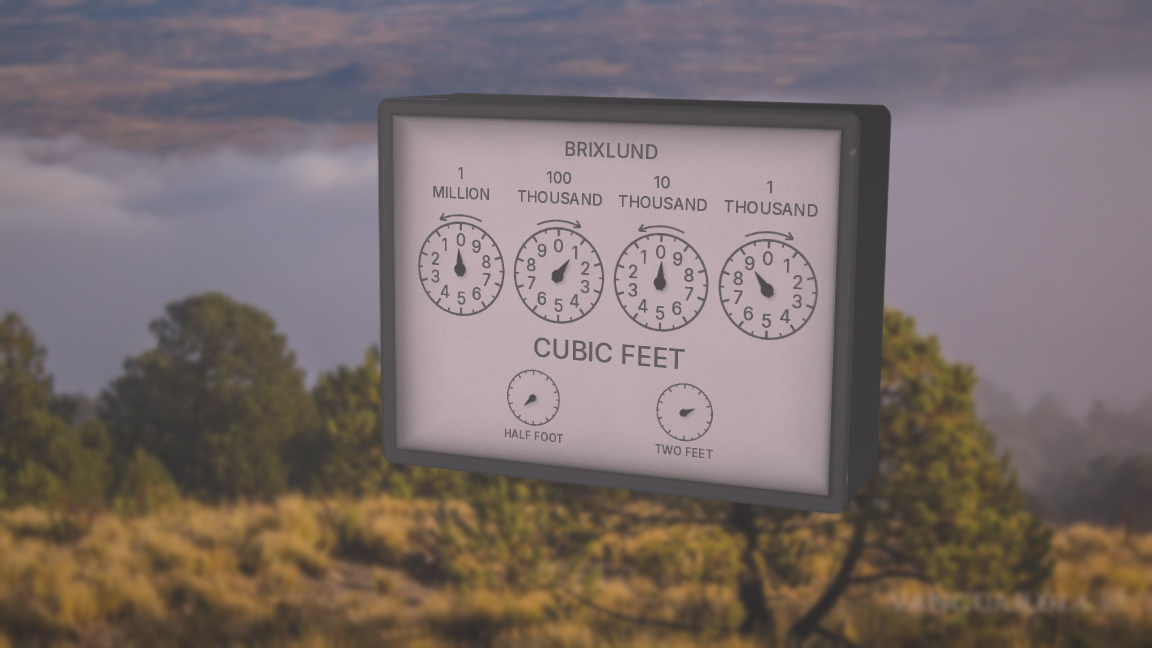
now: 9900
